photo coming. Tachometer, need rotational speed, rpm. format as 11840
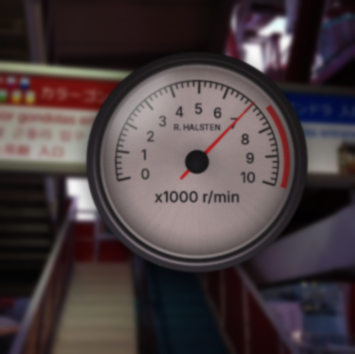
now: 7000
